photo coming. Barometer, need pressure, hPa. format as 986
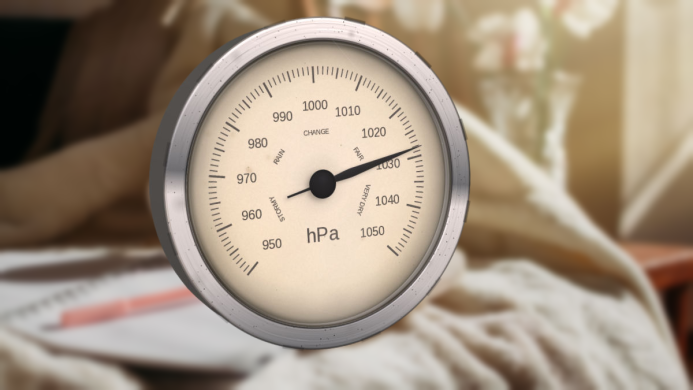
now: 1028
